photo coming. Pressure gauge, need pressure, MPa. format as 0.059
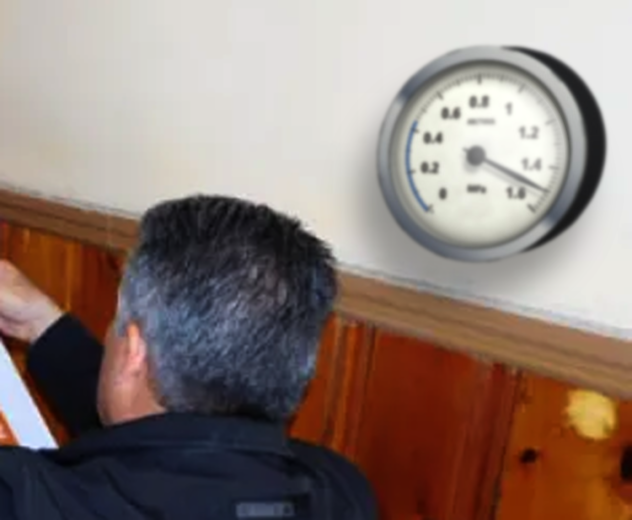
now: 1.5
